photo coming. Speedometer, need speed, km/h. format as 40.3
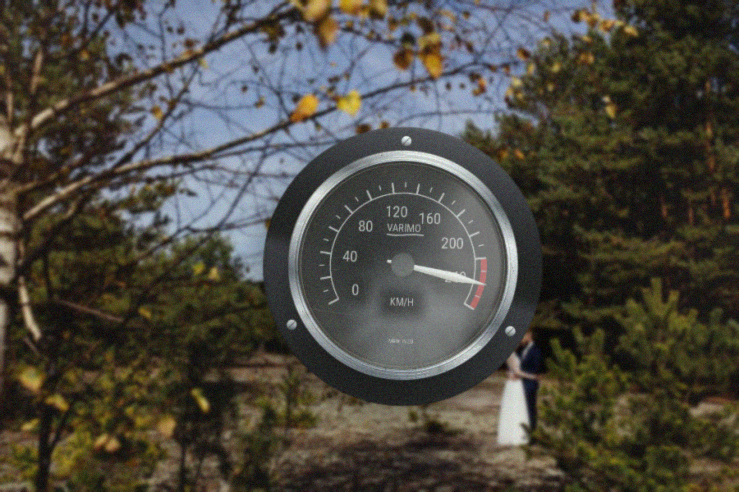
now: 240
